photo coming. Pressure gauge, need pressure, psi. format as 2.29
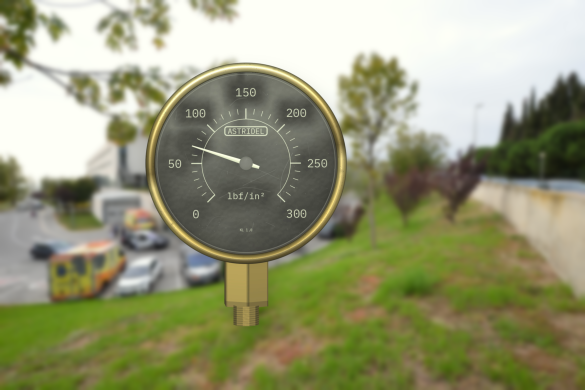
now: 70
